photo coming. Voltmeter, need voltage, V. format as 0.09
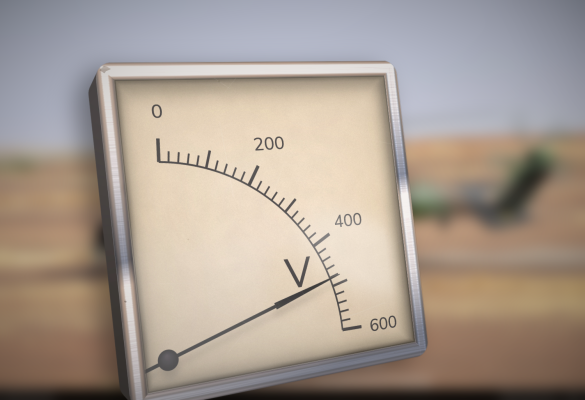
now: 480
